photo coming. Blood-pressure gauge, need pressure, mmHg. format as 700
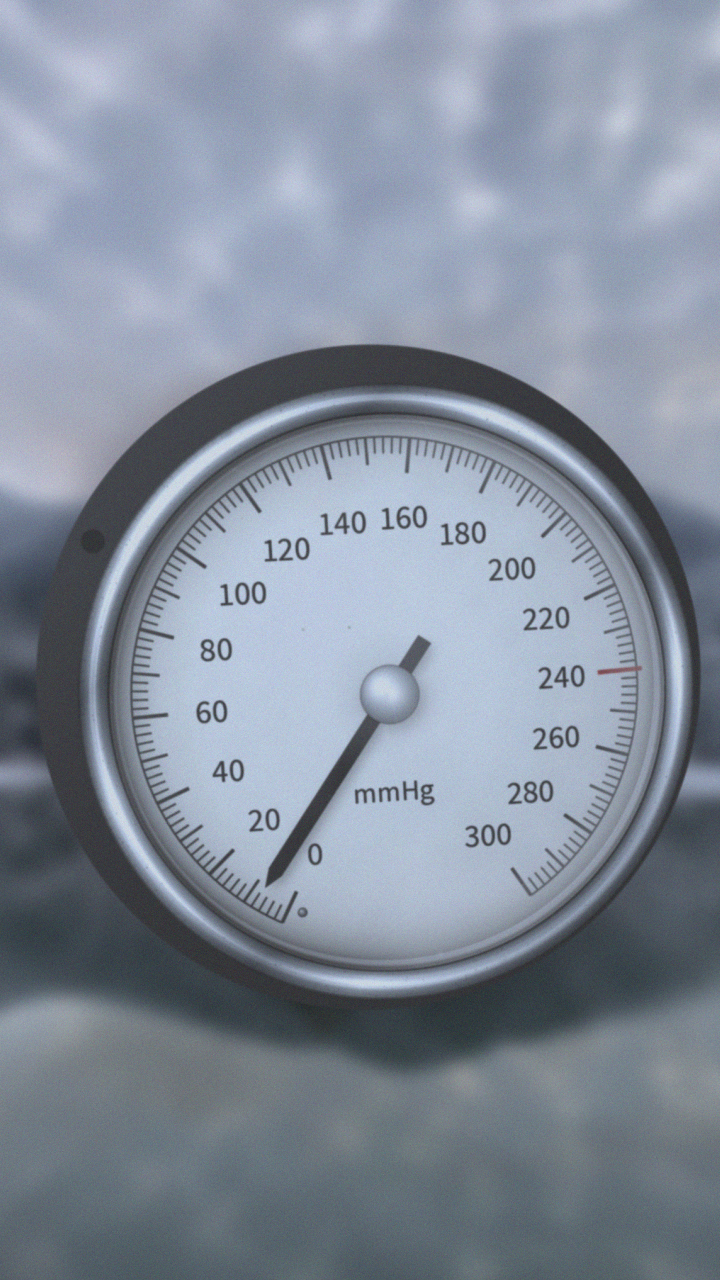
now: 8
